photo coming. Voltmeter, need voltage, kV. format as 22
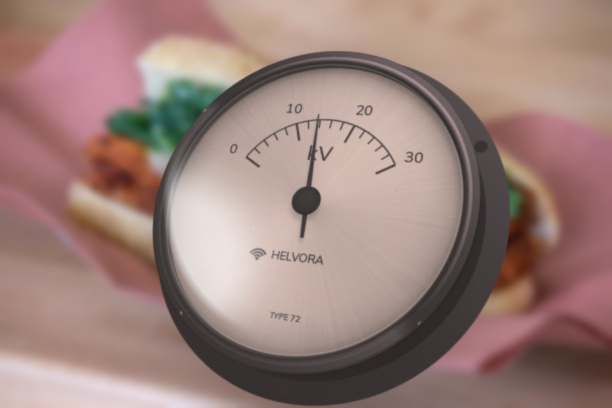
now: 14
